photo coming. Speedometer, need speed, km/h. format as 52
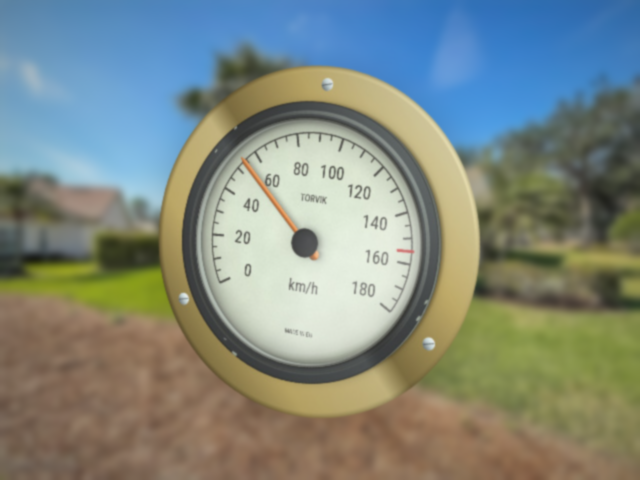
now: 55
